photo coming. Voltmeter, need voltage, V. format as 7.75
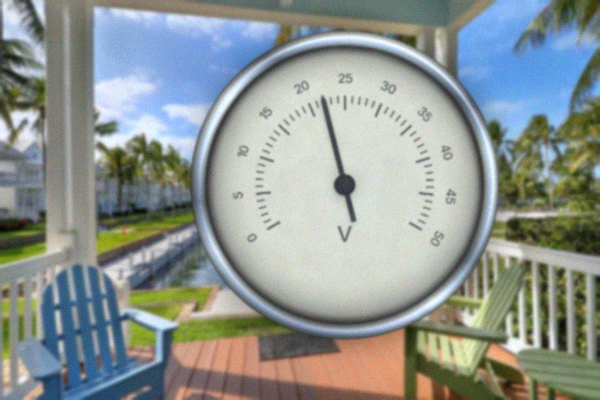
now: 22
